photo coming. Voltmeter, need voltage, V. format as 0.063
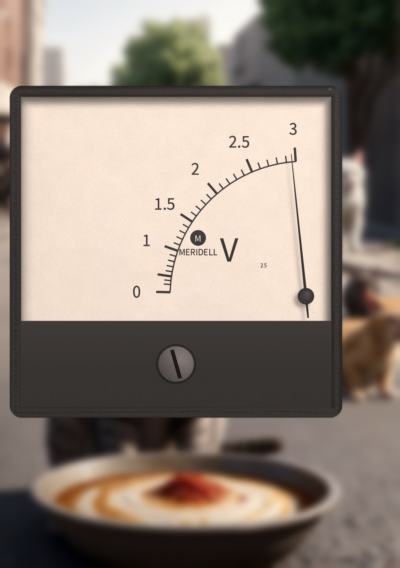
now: 2.95
